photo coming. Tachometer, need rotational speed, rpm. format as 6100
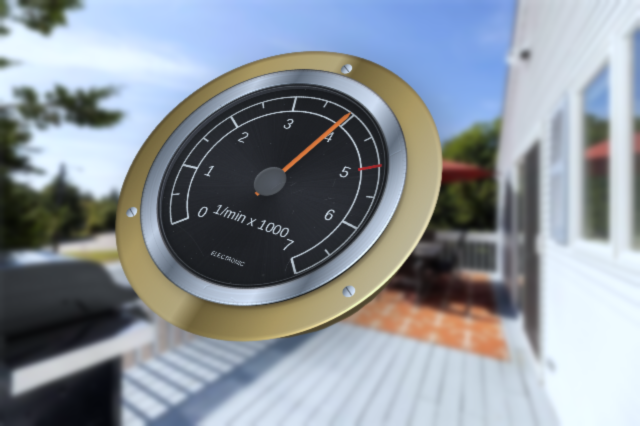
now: 4000
